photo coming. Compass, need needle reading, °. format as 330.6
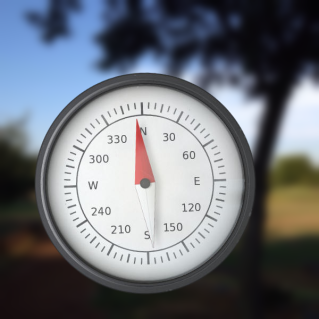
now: 355
